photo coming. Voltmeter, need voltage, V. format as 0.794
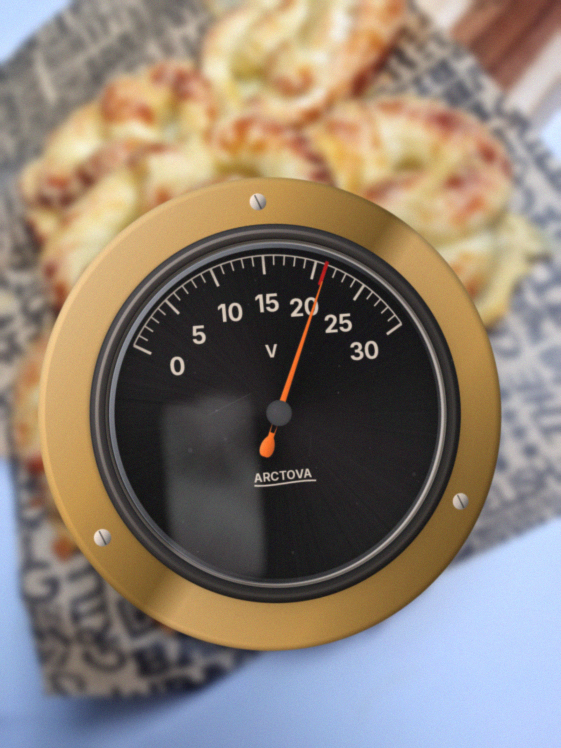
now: 21
